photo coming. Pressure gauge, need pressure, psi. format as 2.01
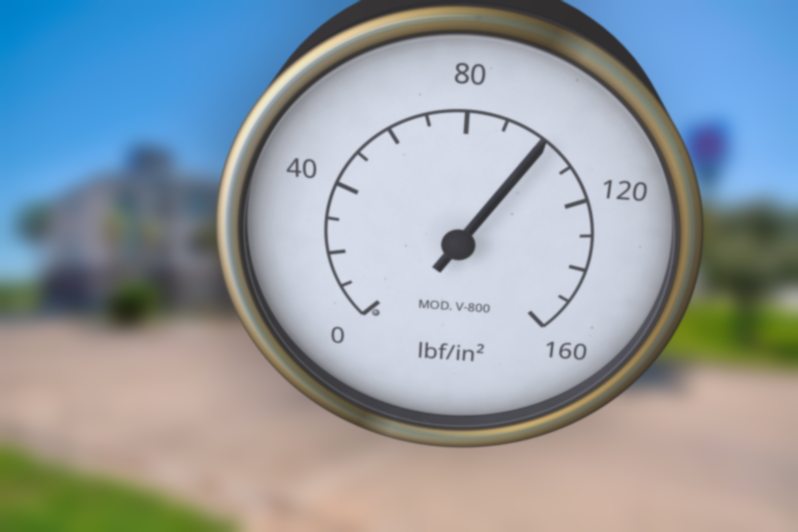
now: 100
